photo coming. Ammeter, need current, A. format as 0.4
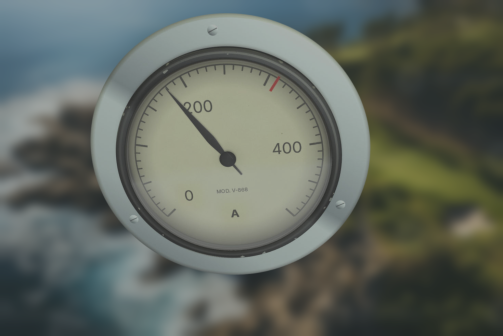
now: 180
